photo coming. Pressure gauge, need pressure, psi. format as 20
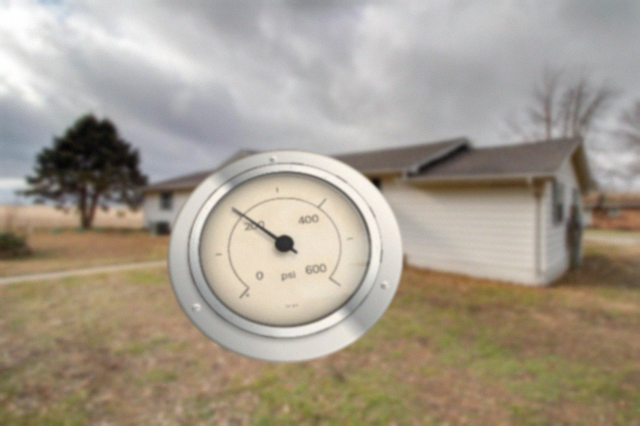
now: 200
